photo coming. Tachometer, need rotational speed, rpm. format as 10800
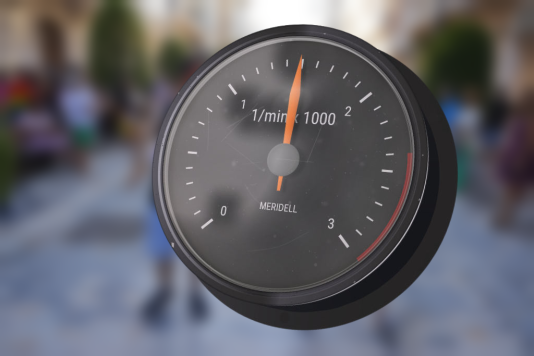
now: 1500
